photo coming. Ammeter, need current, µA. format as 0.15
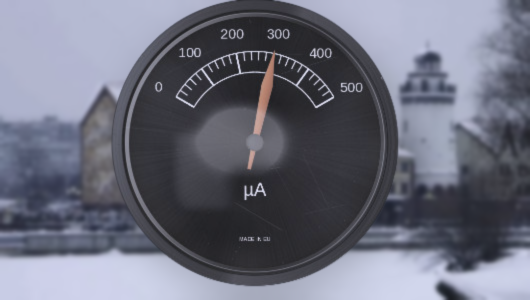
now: 300
